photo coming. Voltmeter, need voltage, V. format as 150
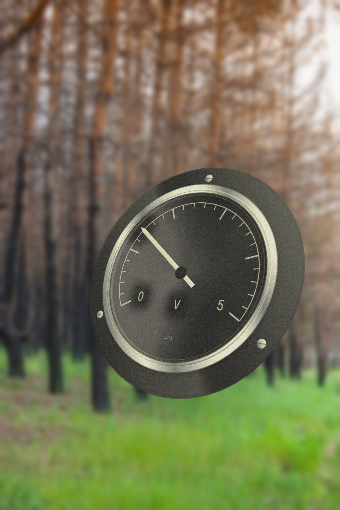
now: 1.4
